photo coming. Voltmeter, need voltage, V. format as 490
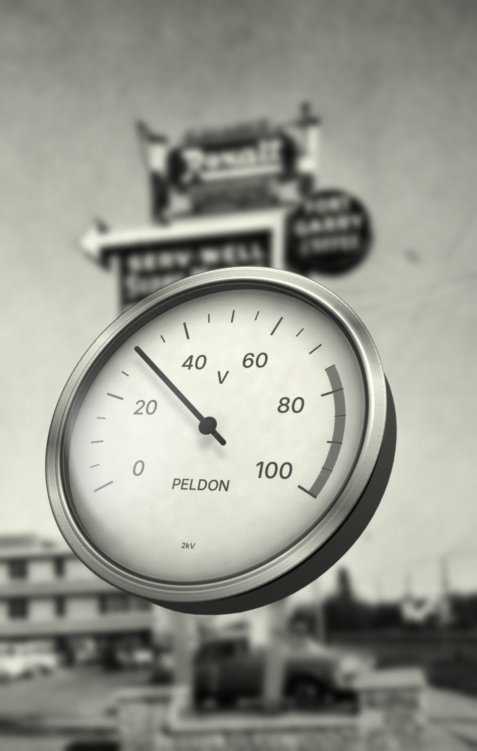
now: 30
